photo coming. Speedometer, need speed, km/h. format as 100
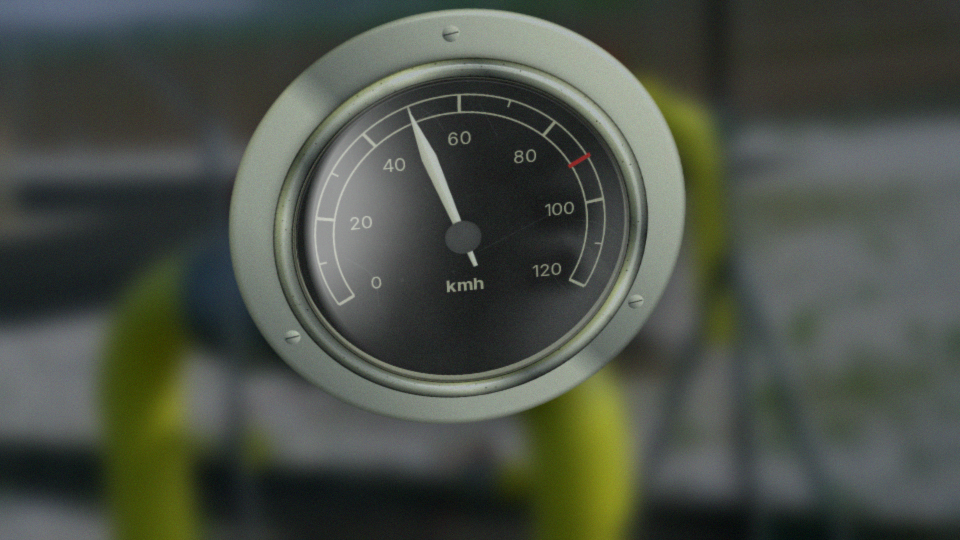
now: 50
